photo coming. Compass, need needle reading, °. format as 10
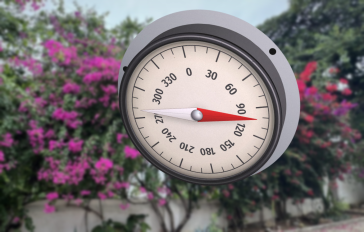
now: 100
